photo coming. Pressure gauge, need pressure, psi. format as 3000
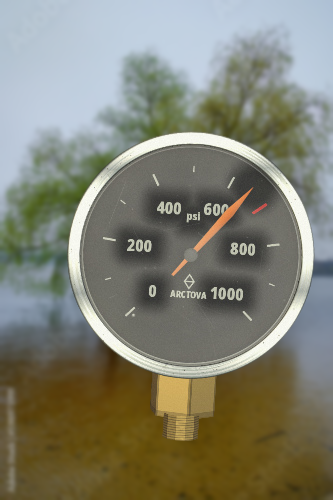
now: 650
